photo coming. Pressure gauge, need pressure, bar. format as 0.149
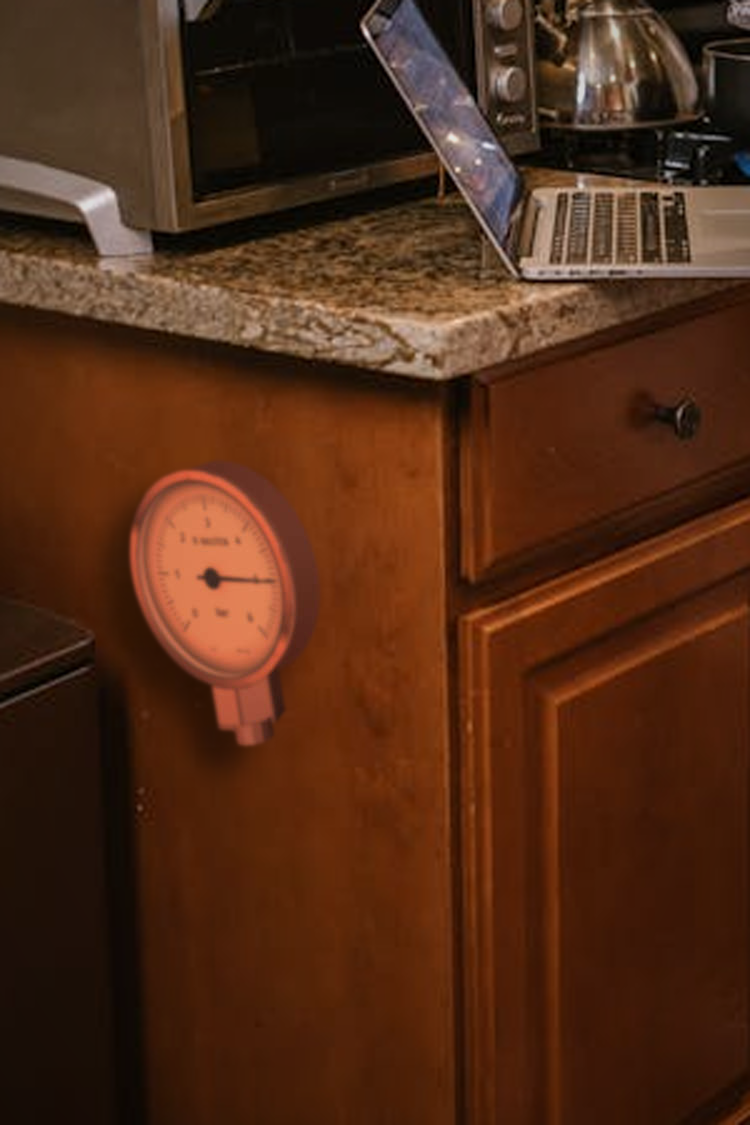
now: 5
